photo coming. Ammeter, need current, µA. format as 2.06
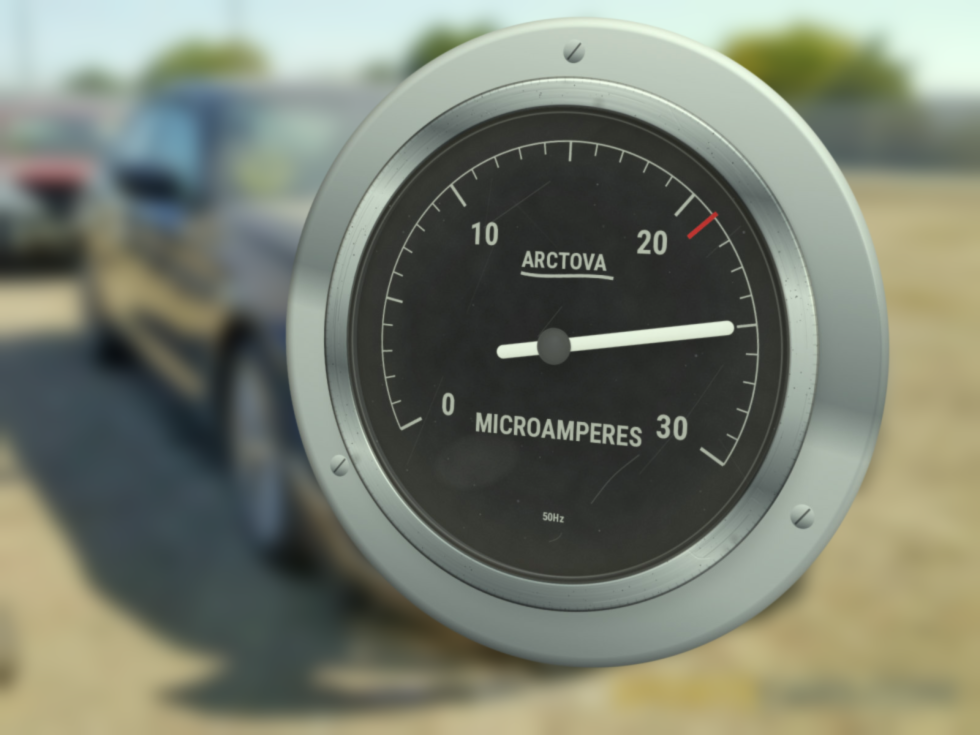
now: 25
